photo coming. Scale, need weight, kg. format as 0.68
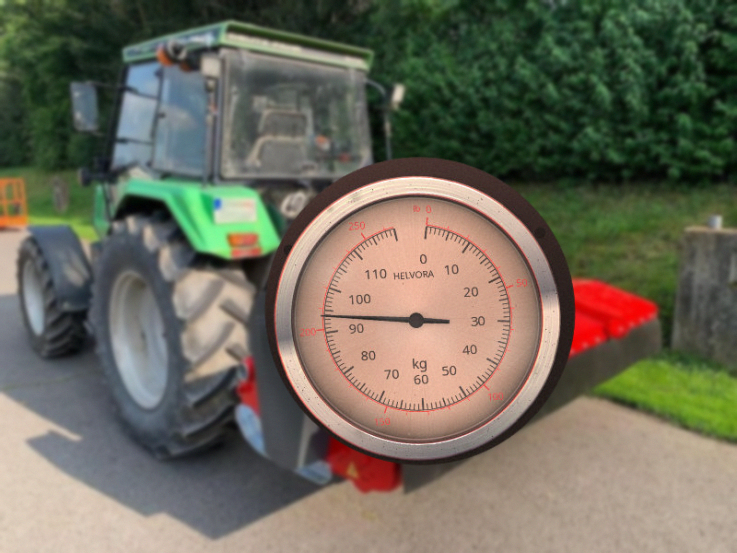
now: 94
